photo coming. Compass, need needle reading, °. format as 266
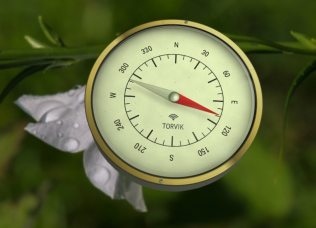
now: 110
